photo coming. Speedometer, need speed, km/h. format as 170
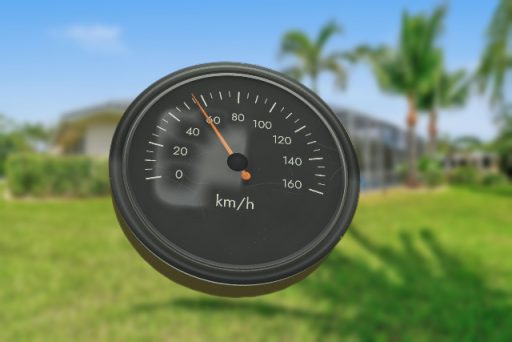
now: 55
